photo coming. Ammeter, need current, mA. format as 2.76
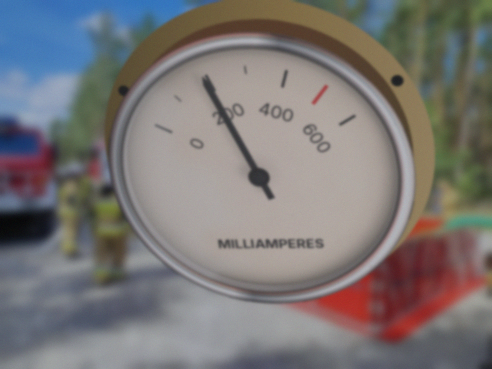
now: 200
